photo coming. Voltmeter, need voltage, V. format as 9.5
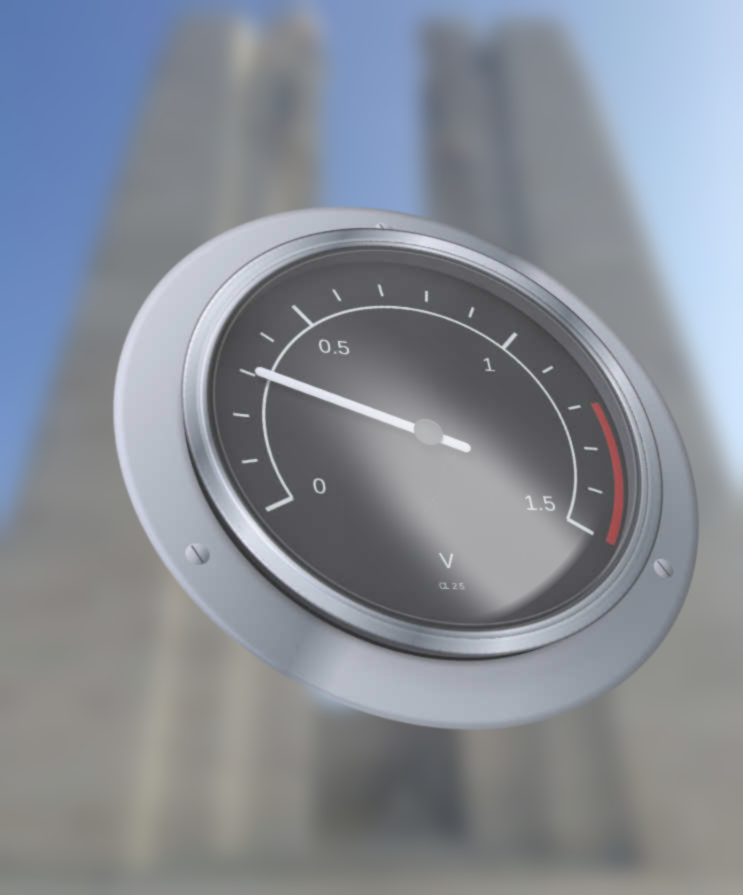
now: 0.3
